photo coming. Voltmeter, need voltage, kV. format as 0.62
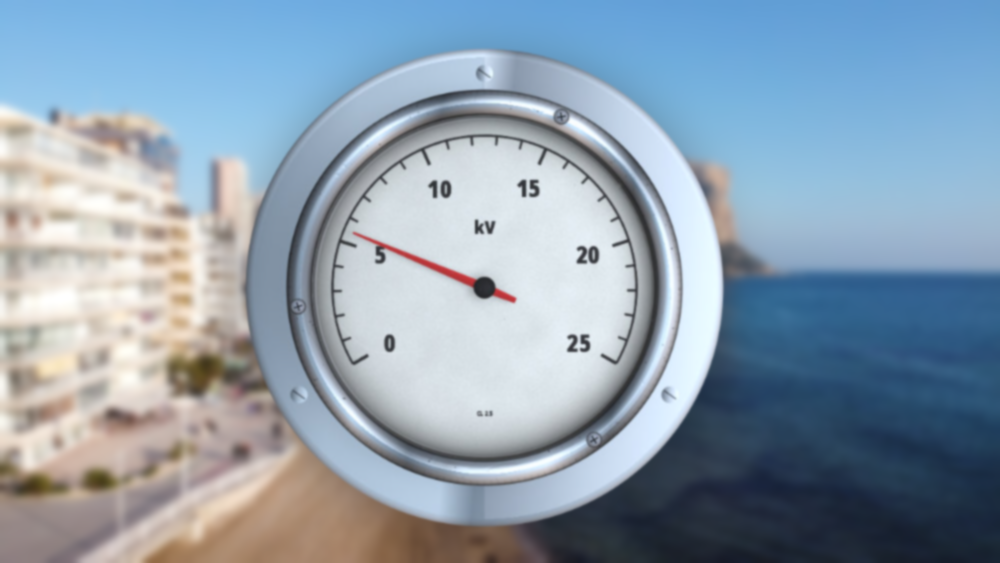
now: 5.5
